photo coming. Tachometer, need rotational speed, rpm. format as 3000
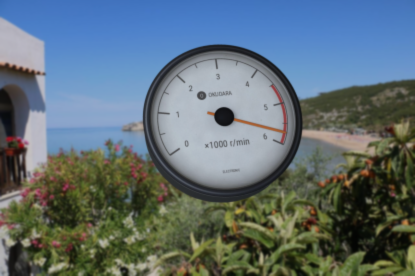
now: 5750
